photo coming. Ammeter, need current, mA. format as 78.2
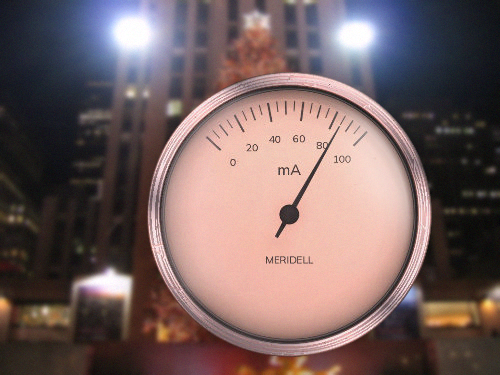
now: 85
